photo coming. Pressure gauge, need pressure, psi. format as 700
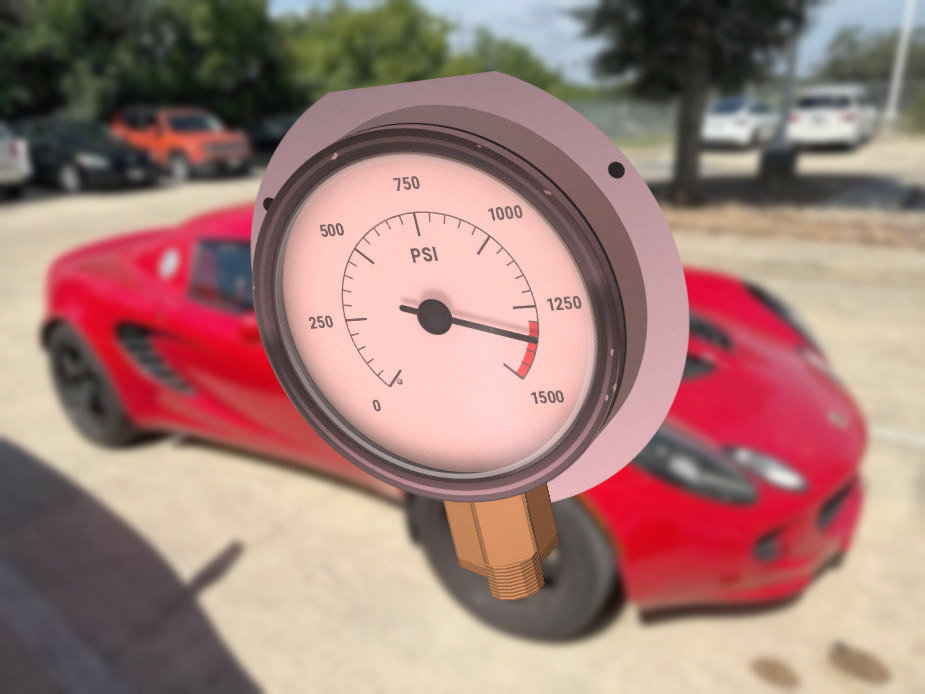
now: 1350
